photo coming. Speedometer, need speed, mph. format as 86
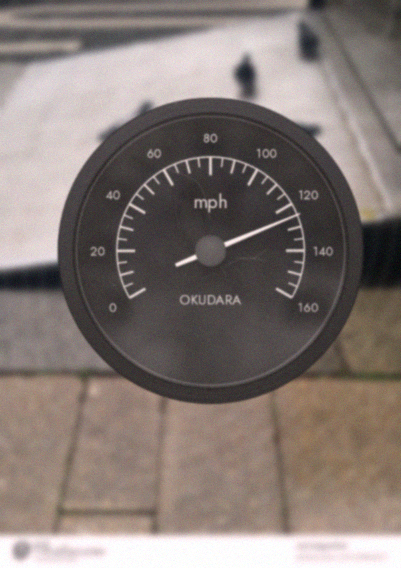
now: 125
